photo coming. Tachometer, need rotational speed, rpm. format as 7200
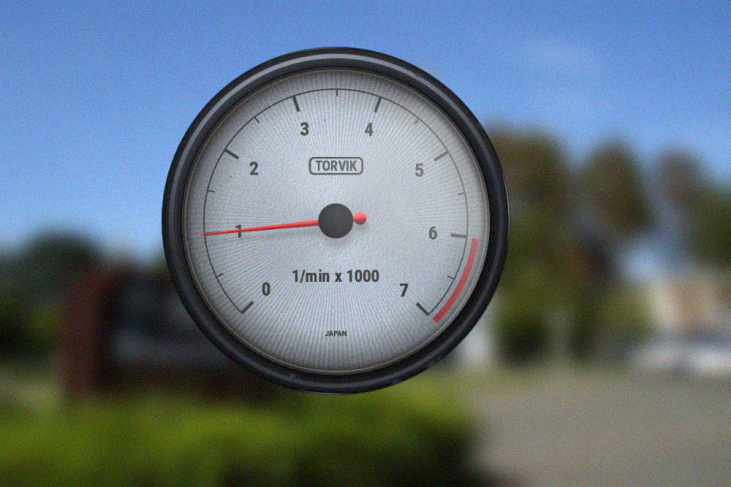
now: 1000
